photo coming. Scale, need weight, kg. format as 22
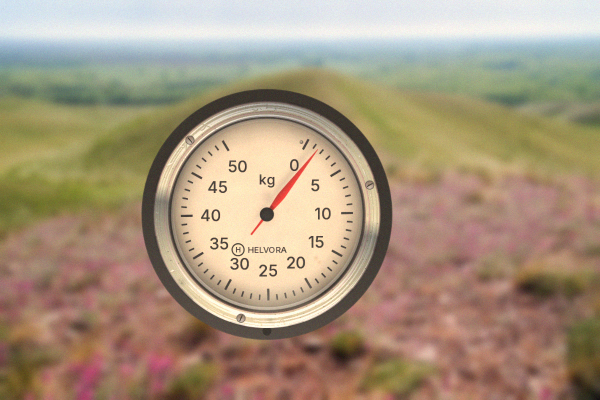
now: 1.5
